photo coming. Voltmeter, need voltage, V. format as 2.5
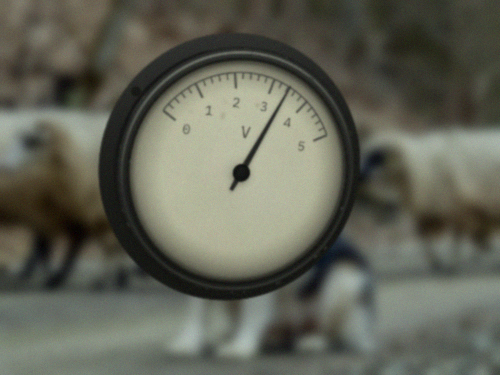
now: 3.4
